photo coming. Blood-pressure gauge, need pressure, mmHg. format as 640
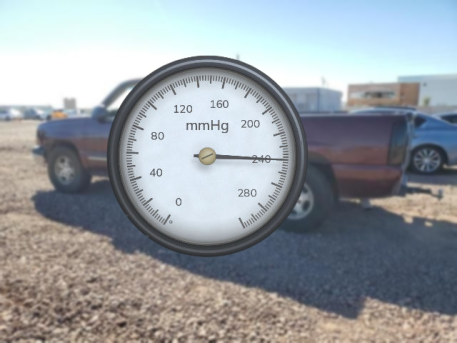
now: 240
